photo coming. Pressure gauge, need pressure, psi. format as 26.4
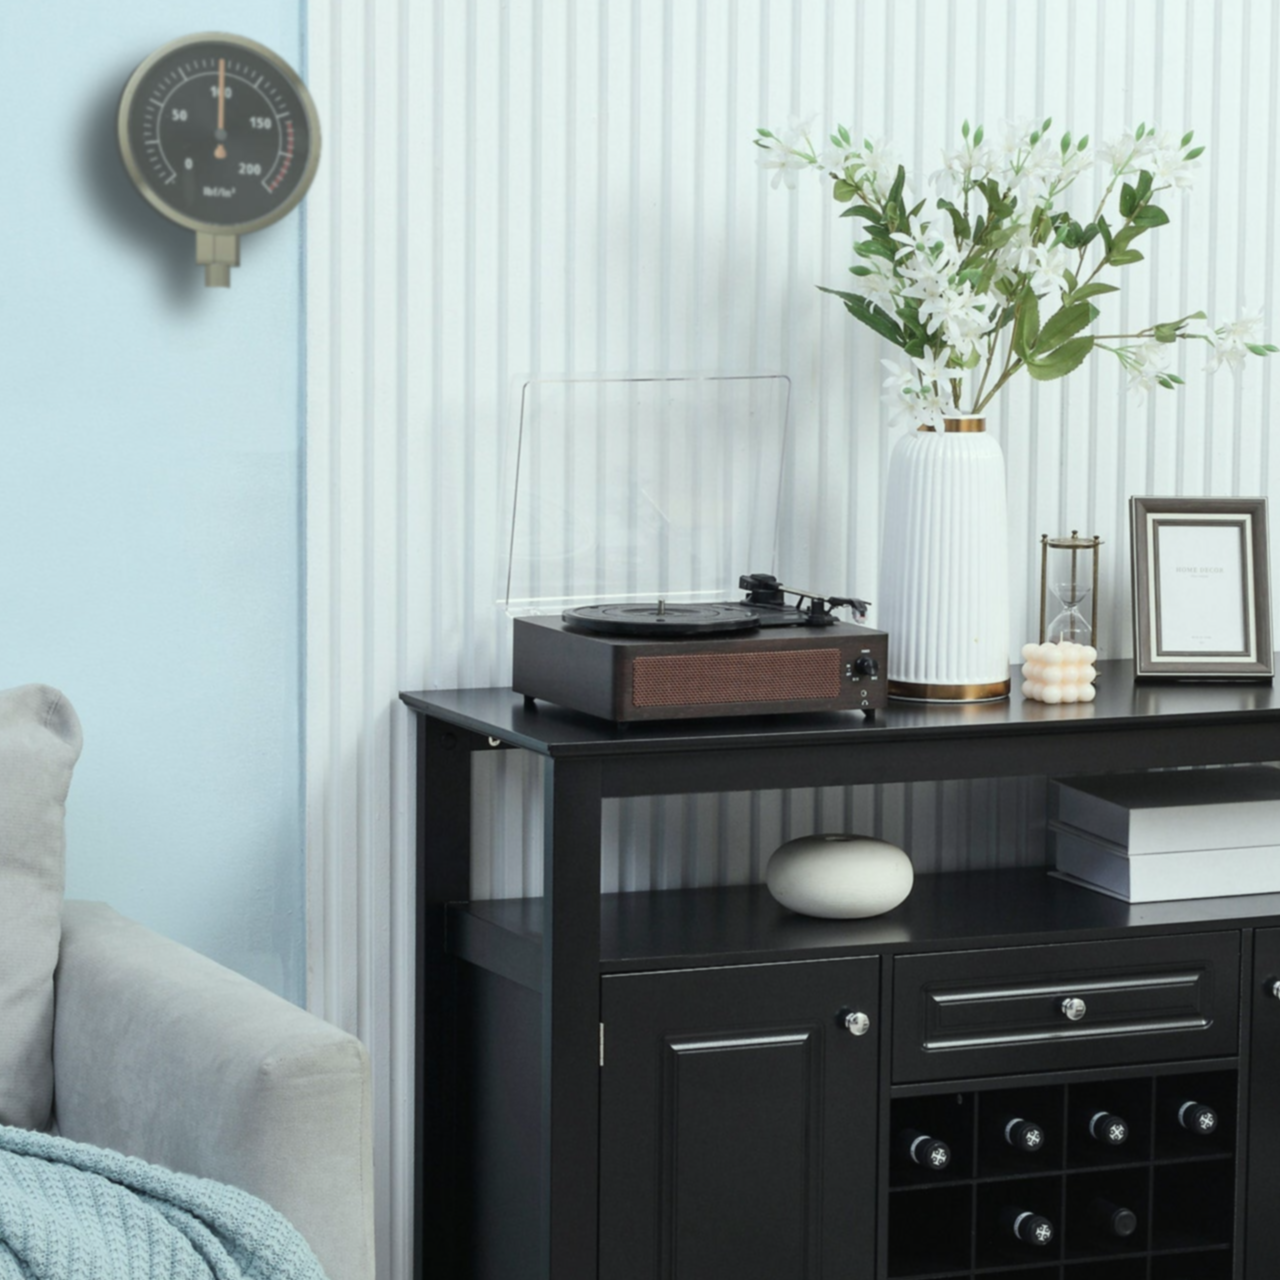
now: 100
